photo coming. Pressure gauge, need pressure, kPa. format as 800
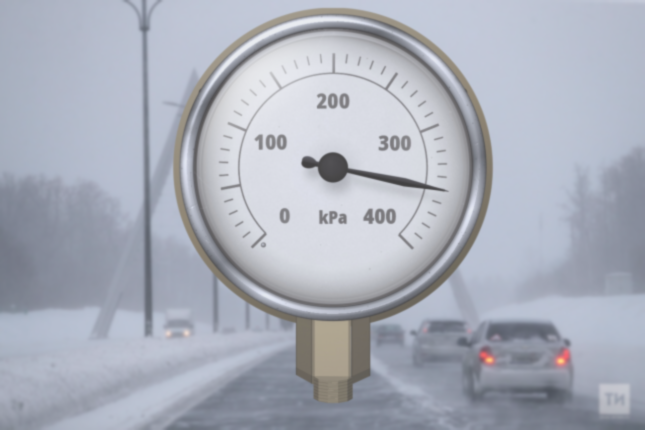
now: 350
